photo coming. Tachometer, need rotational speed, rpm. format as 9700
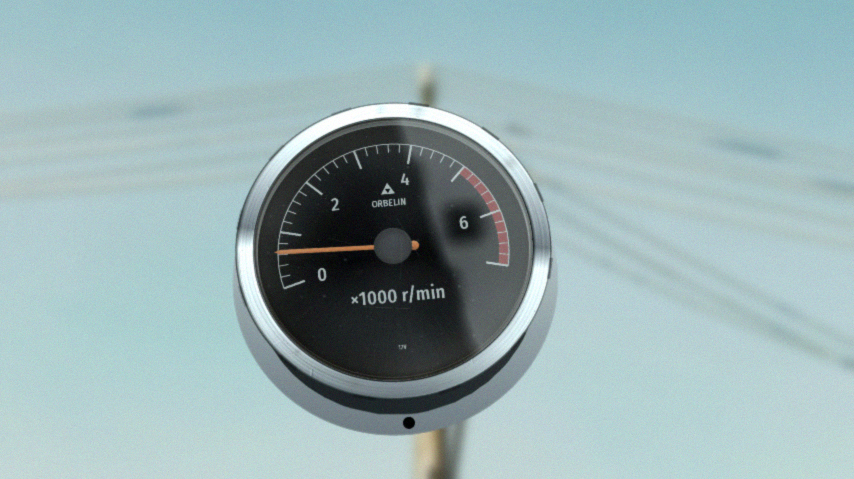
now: 600
